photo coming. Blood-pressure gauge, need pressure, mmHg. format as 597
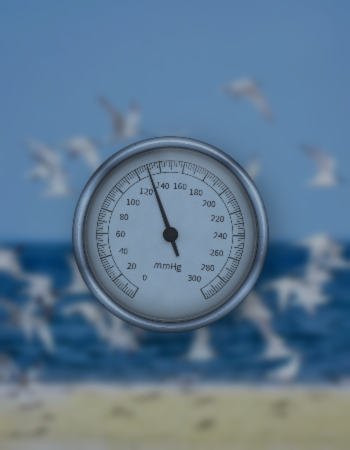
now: 130
